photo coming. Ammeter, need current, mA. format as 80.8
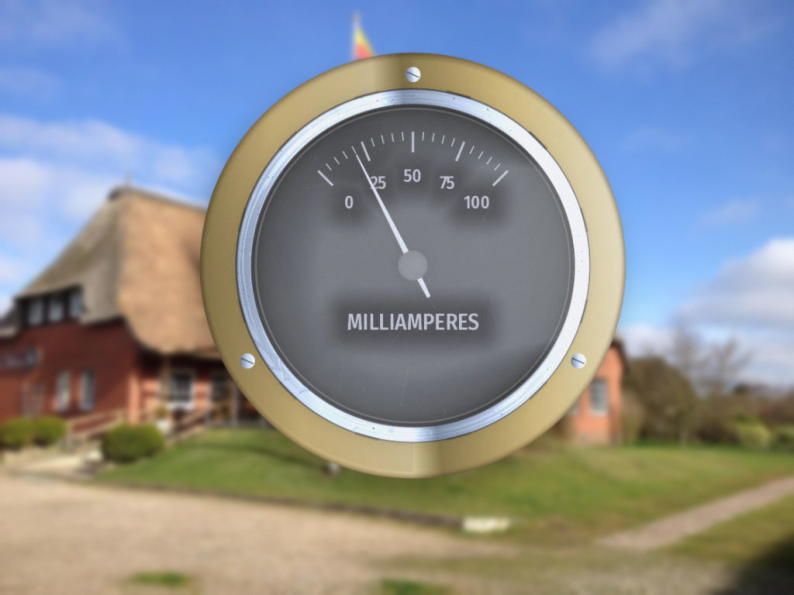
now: 20
